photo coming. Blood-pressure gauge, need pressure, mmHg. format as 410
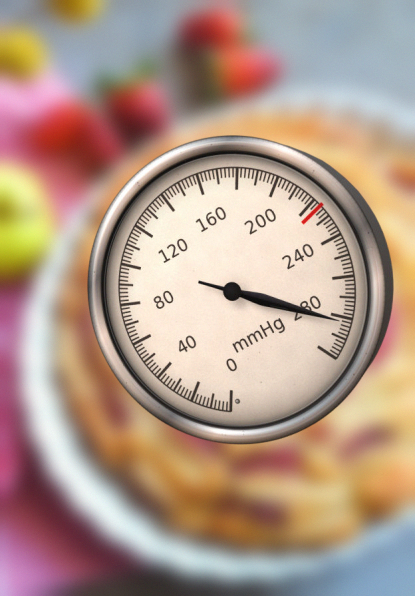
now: 282
